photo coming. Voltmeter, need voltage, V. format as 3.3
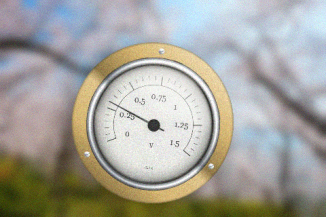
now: 0.3
